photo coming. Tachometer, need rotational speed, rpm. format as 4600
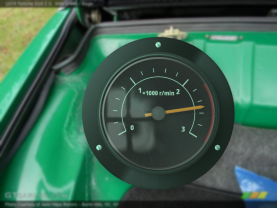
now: 2500
